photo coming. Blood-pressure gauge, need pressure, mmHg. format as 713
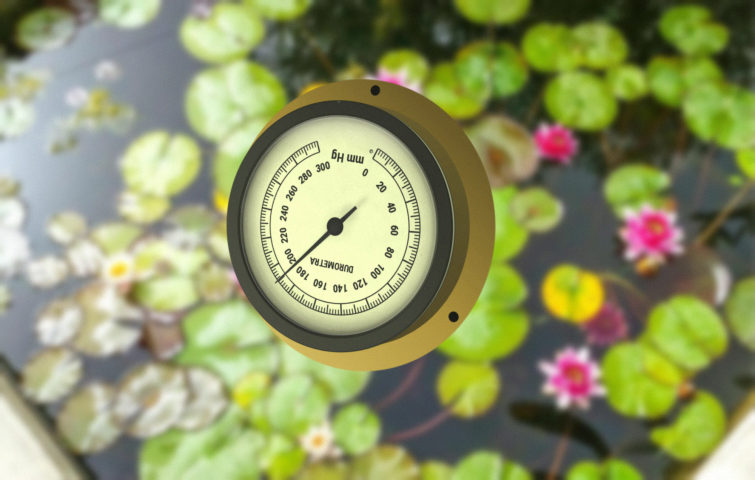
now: 190
